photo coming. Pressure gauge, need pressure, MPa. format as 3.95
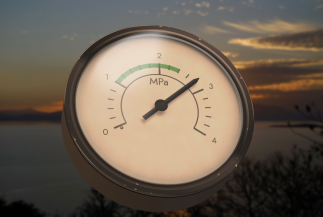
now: 2.8
